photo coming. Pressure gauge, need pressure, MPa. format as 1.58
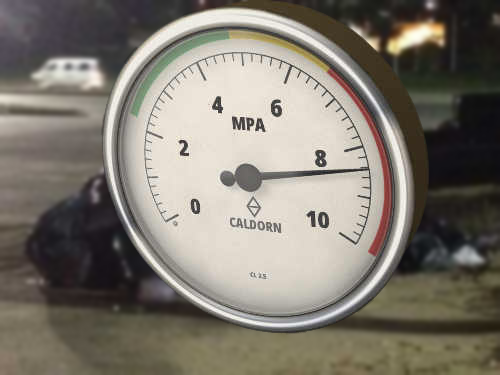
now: 8.4
